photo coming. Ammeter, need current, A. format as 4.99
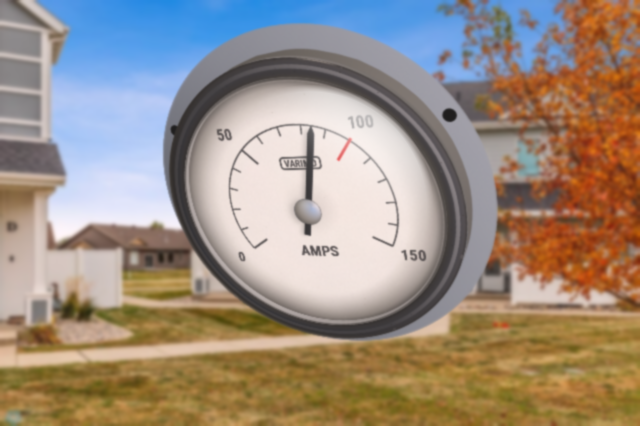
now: 85
